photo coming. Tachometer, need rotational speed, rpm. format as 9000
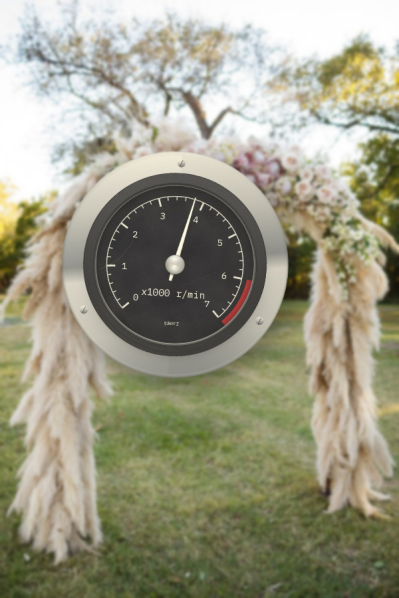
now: 3800
